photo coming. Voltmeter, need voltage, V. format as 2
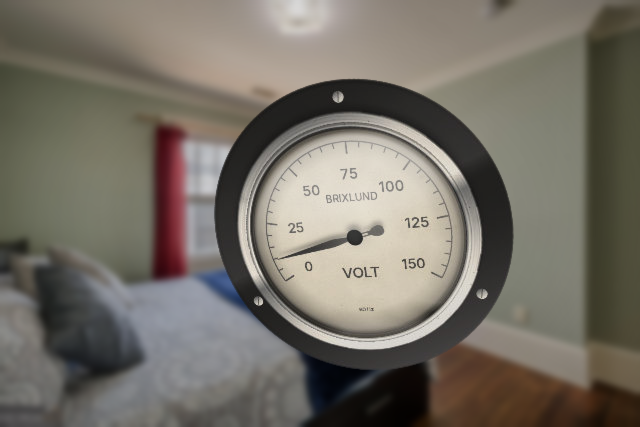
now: 10
